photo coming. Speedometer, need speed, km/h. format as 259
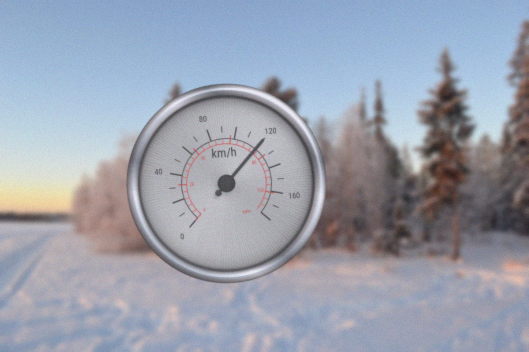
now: 120
